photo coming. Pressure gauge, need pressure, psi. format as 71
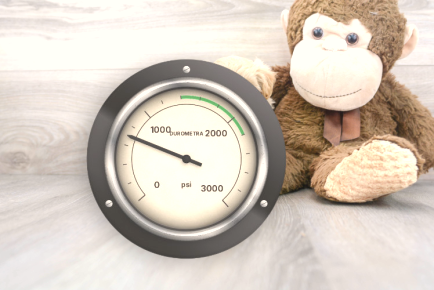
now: 700
